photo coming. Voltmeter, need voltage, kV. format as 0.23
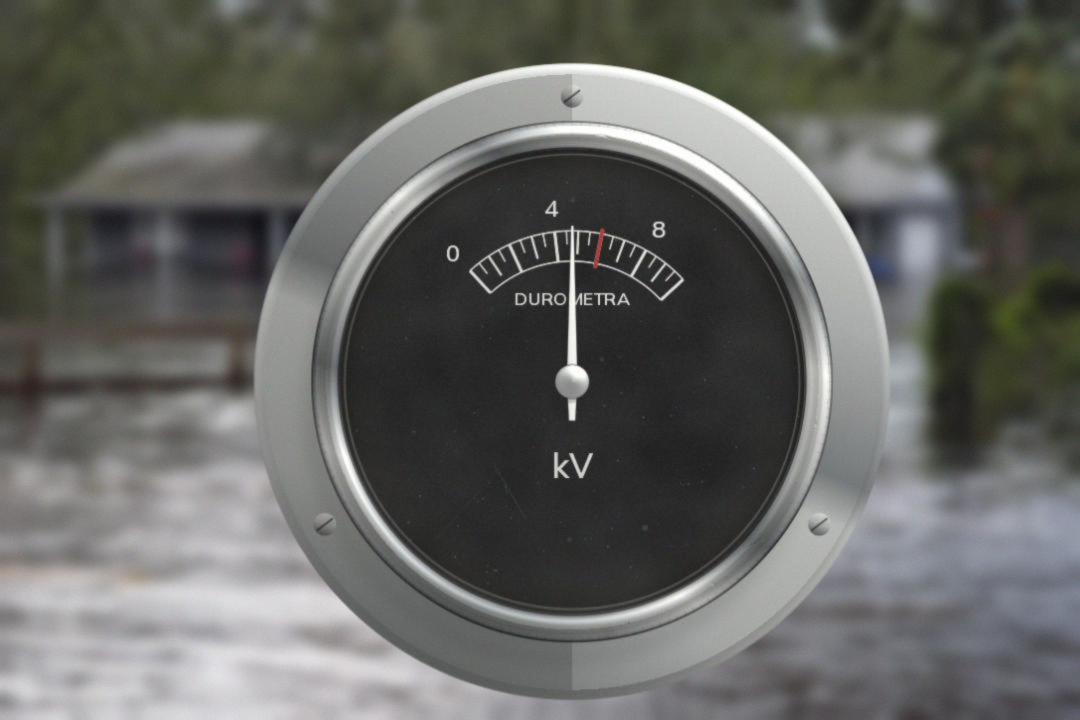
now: 4.75
